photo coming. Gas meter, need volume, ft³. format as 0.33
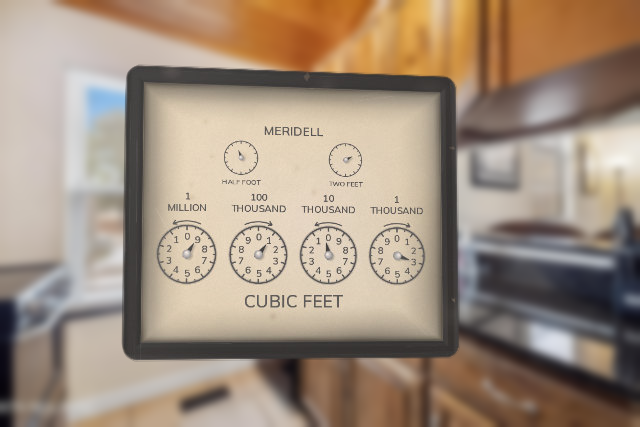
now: 910300
